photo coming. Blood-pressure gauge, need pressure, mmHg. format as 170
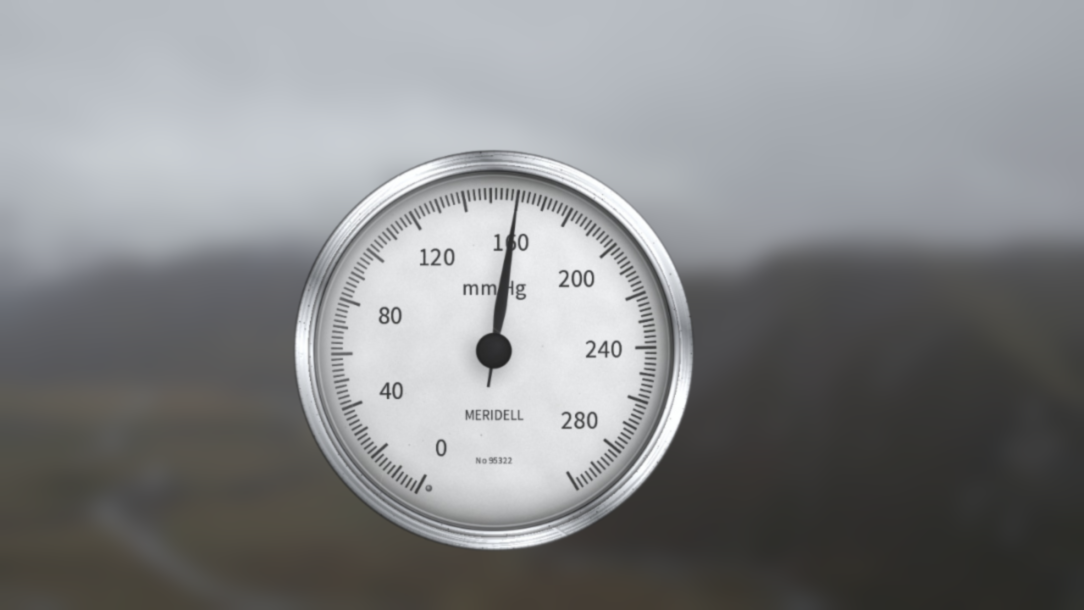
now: 160
